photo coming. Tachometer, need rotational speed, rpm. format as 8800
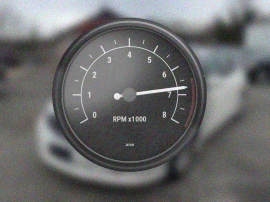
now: 6750
